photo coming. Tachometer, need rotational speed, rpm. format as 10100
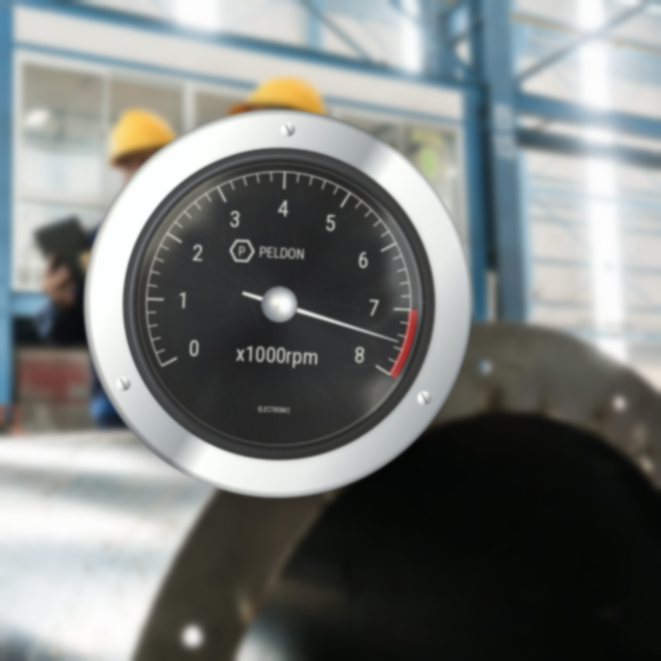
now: 7500
